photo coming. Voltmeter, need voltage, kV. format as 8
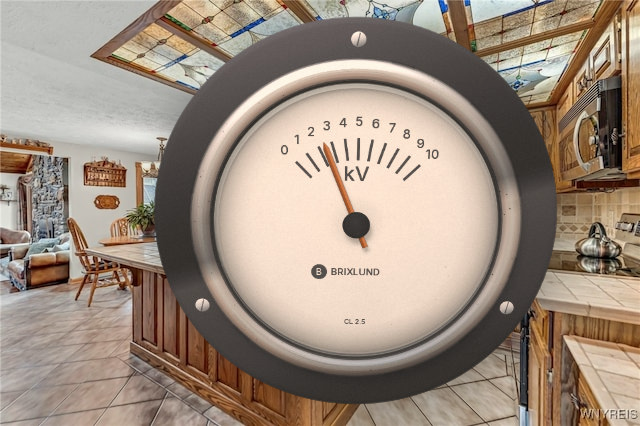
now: 2.5
